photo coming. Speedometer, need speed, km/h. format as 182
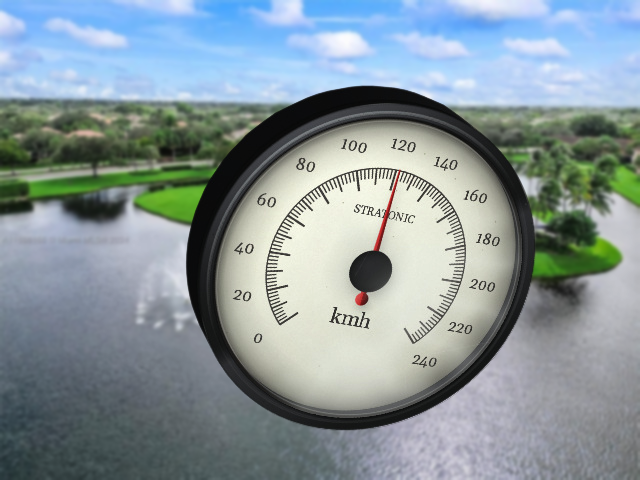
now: 120
